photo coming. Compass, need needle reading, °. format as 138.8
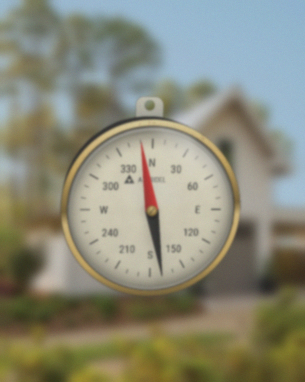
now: 350
